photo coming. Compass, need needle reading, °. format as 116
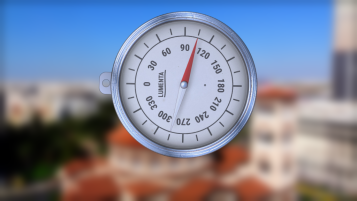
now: 105
